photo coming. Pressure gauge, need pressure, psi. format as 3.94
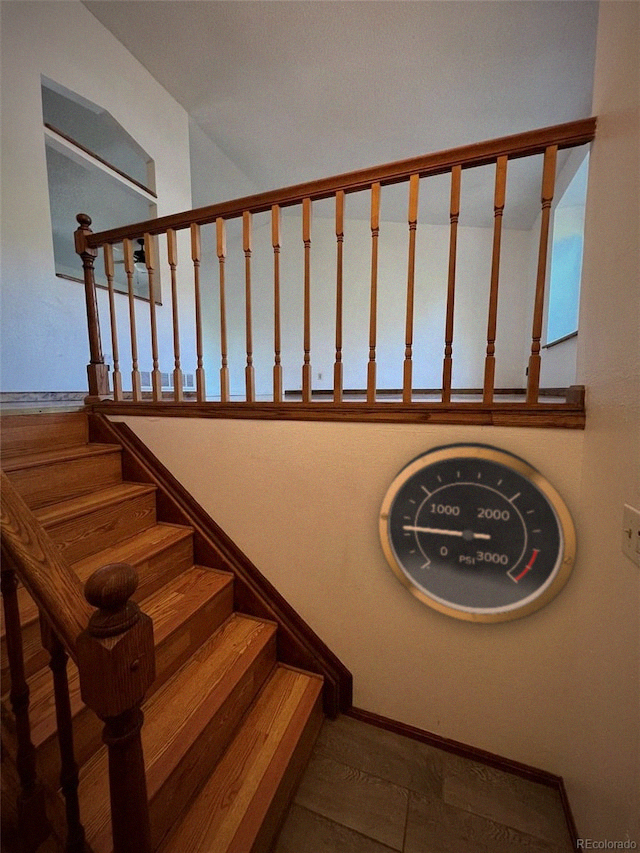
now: 500
